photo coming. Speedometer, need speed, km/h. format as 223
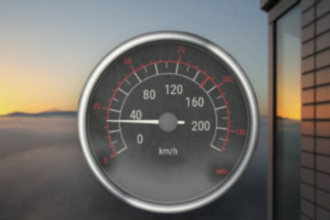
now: 30
